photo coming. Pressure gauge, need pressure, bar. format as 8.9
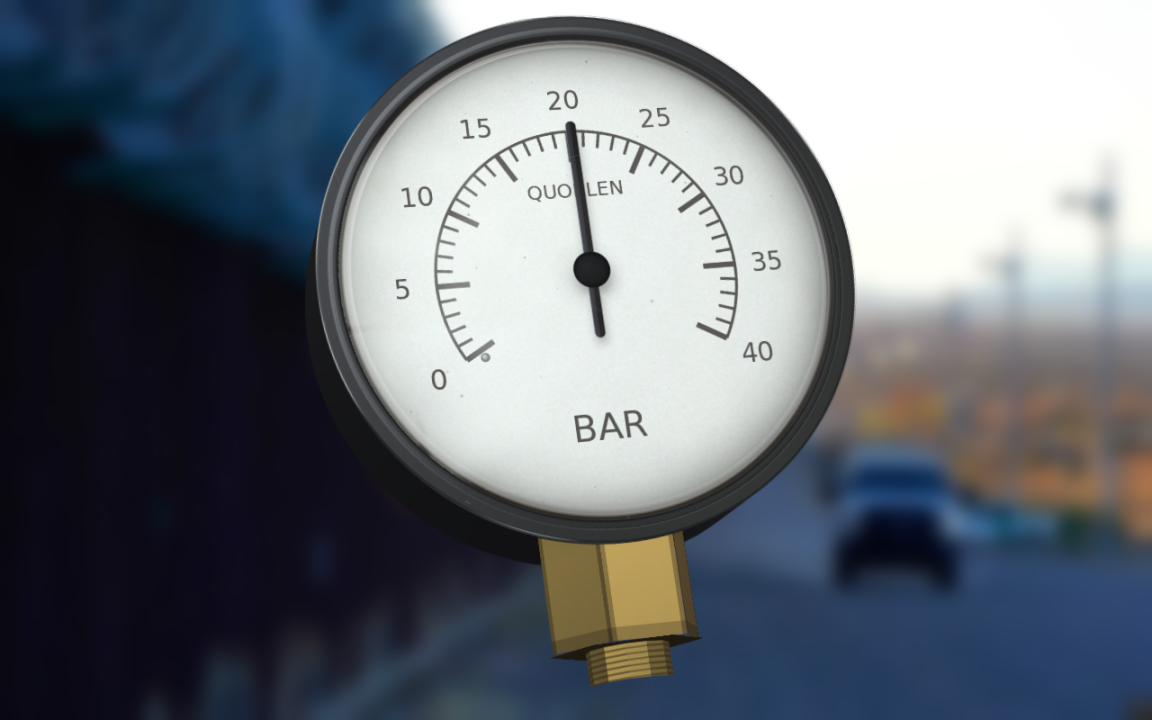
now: 20
